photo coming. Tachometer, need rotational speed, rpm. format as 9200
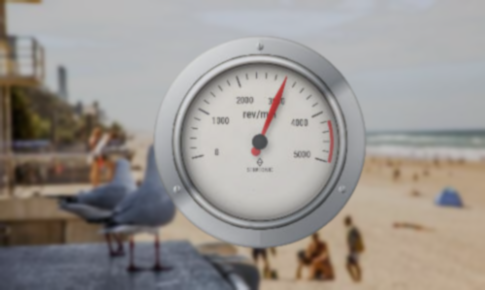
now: 3000
